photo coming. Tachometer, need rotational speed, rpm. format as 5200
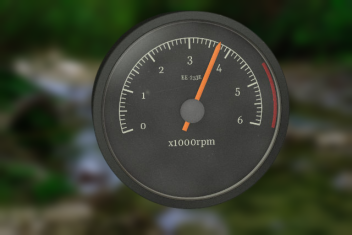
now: 3700
